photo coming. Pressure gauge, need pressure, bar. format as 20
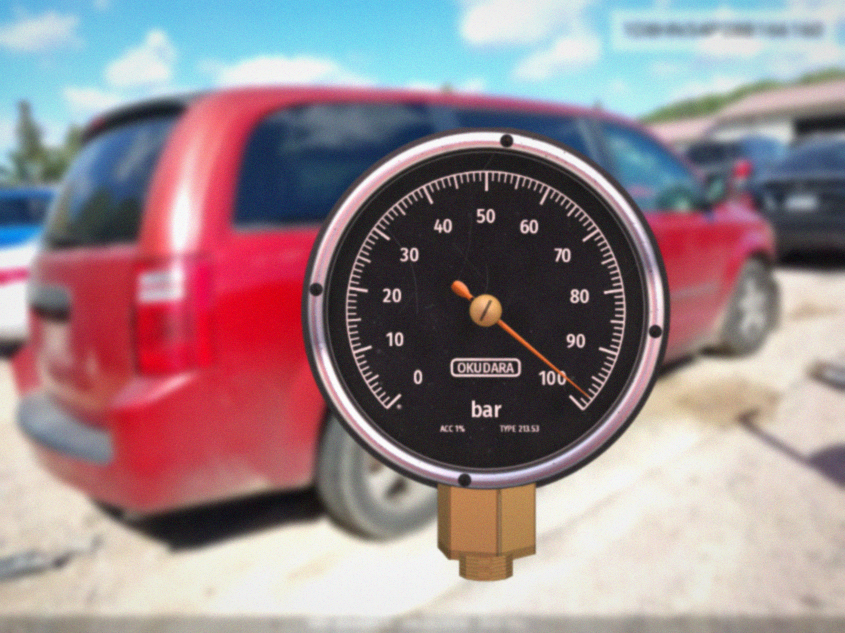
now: 98
